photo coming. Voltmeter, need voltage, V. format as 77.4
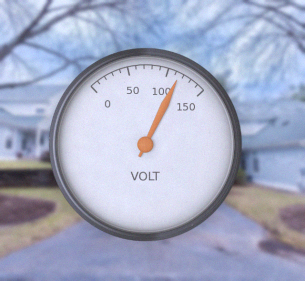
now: 115
